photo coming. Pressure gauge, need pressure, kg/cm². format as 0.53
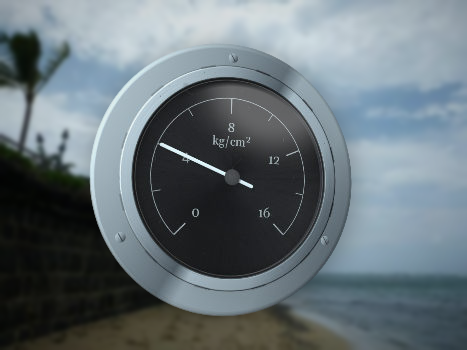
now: 4
